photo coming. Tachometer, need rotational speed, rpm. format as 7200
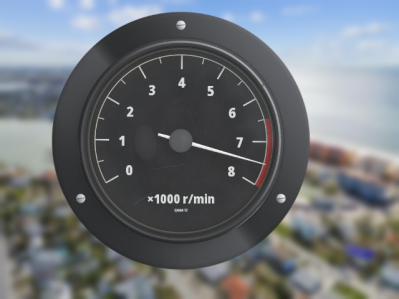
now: 7500
